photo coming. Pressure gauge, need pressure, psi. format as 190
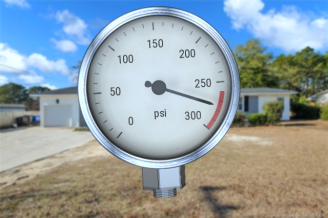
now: 275
